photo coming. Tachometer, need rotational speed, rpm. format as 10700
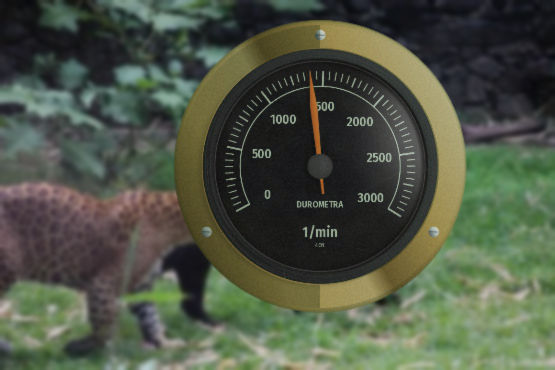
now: 1400
